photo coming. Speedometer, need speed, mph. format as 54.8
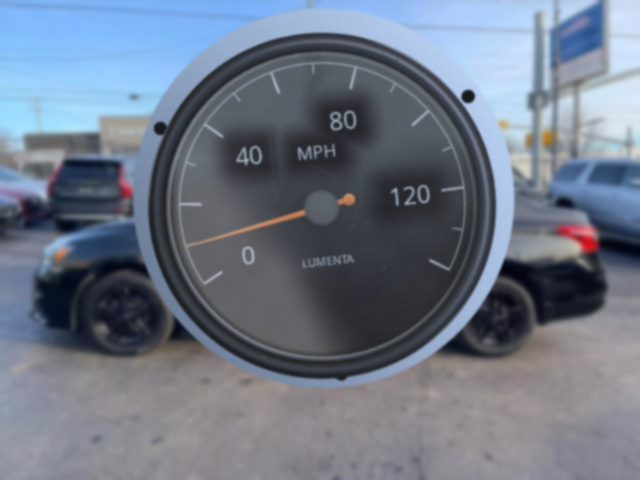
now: 10
